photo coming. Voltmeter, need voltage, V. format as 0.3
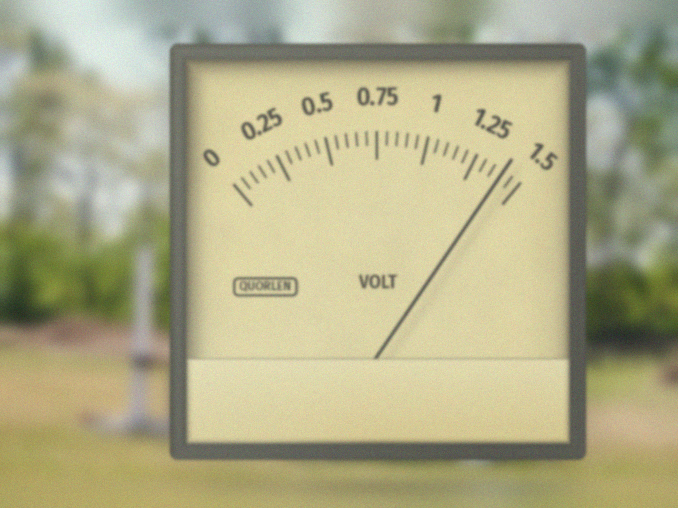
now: 1.4
